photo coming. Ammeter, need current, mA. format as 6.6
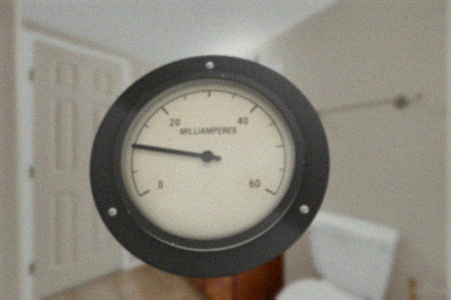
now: 10
